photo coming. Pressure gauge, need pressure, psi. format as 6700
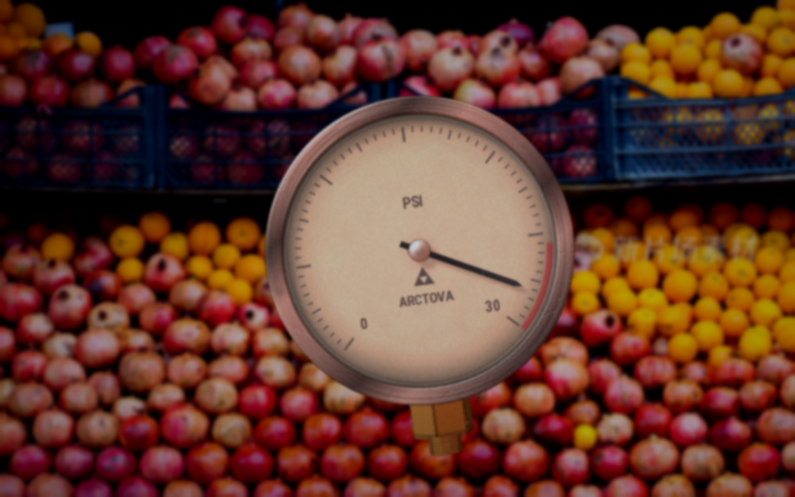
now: 28
